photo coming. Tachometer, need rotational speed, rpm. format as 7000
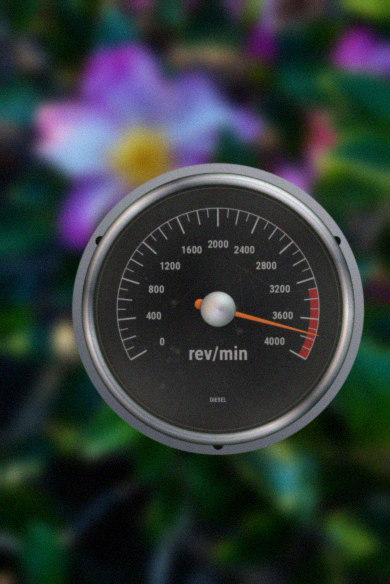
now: 3750
